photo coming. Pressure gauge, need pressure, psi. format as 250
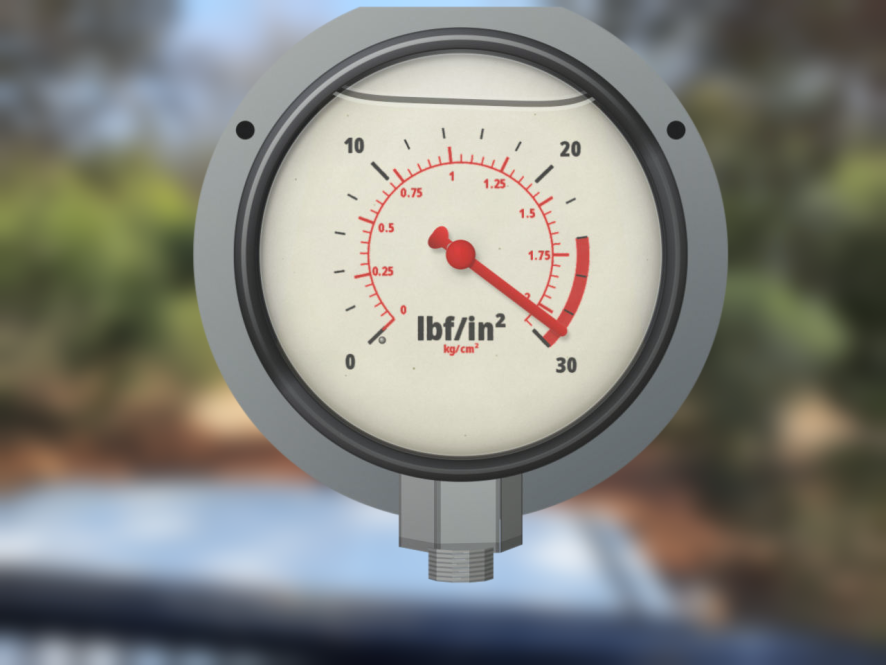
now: 29
